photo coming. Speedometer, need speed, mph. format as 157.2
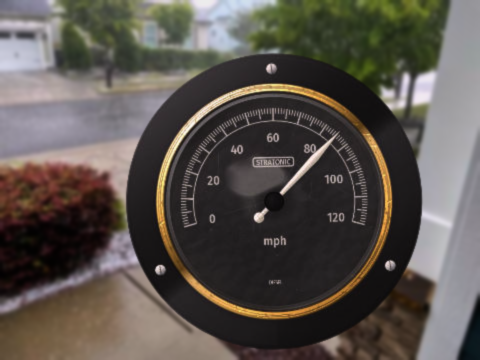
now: 85
